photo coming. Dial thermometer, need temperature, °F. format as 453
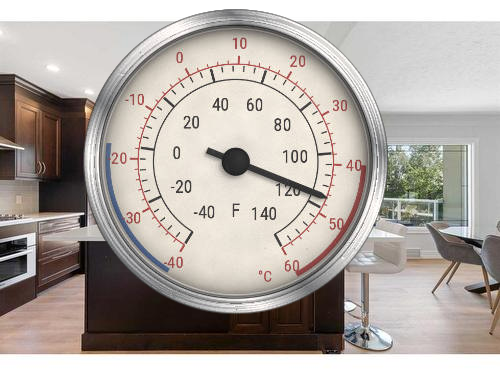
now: 116
